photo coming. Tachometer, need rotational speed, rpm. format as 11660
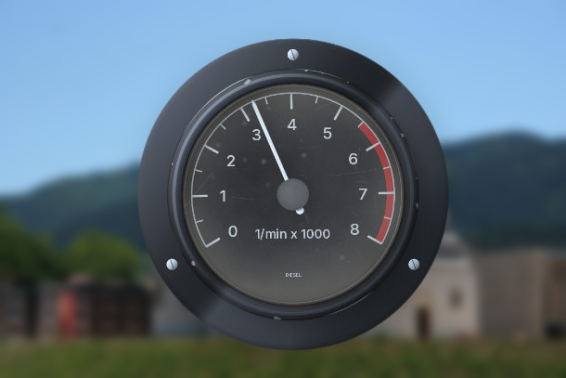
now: 3250
